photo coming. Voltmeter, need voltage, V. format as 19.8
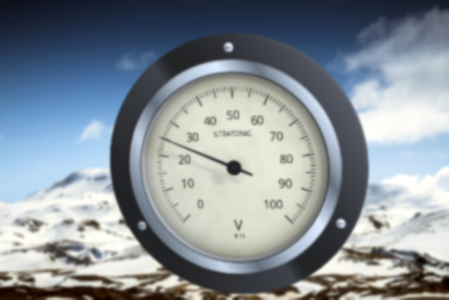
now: 25
